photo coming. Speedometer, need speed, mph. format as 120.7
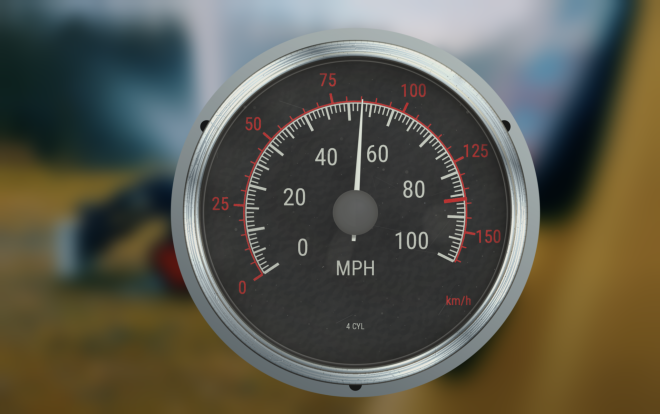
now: 53
